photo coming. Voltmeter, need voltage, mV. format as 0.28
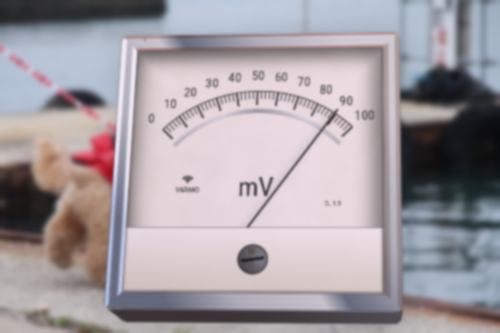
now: 90
